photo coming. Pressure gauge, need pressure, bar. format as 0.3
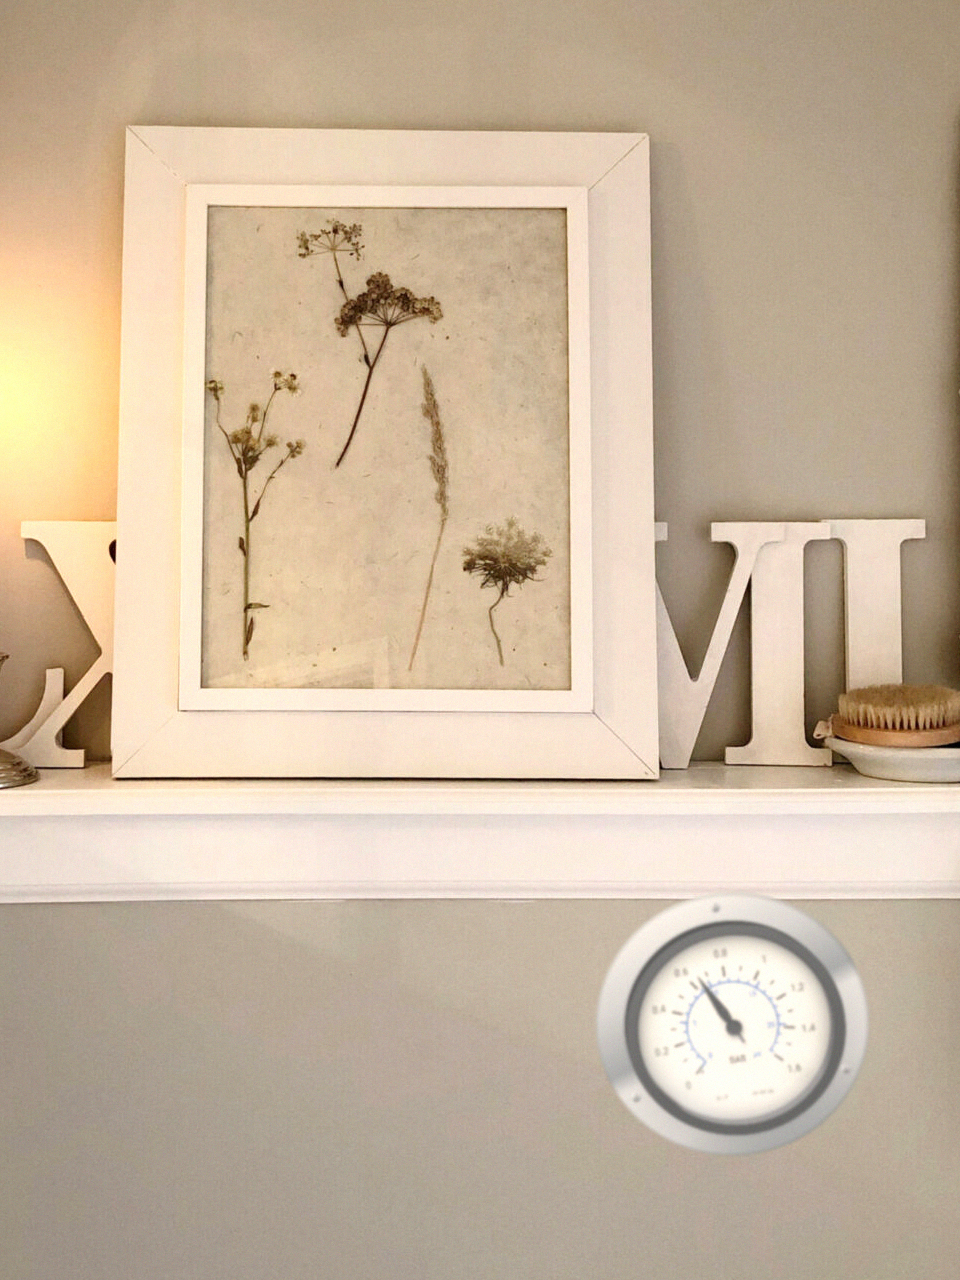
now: 0.65
